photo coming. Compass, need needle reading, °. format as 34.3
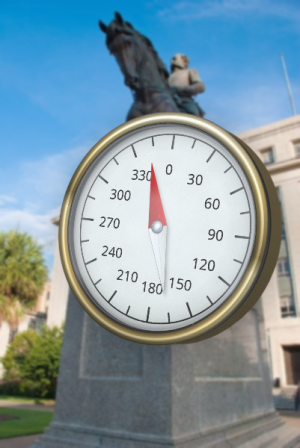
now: 345
